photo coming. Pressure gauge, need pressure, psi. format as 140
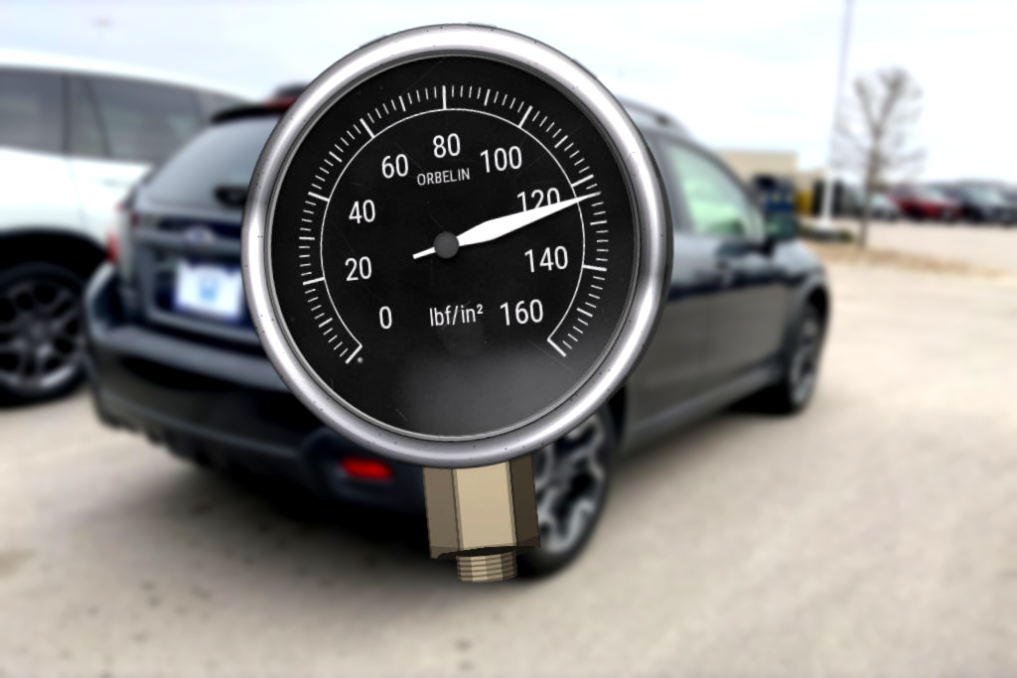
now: 124
